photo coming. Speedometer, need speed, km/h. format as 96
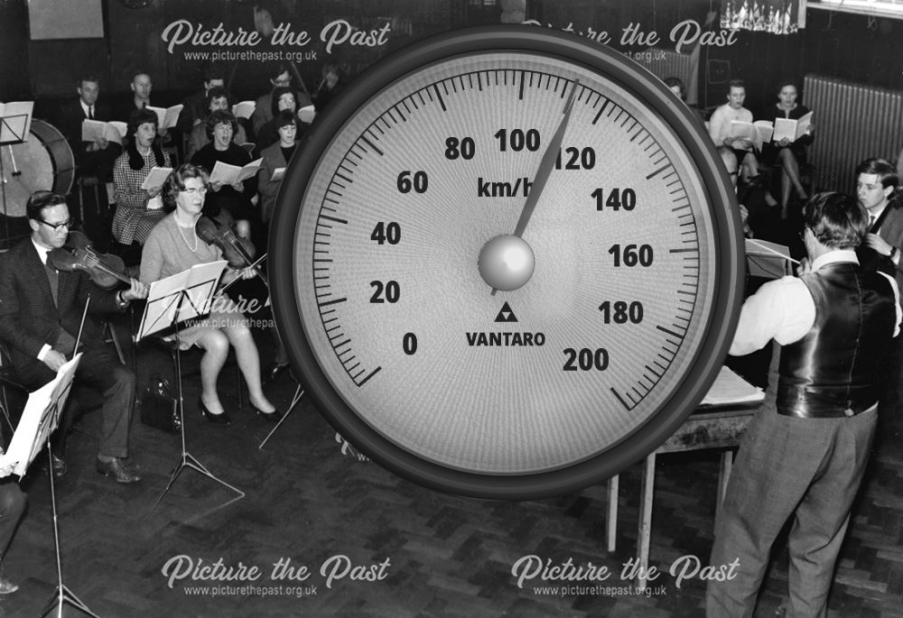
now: 113
